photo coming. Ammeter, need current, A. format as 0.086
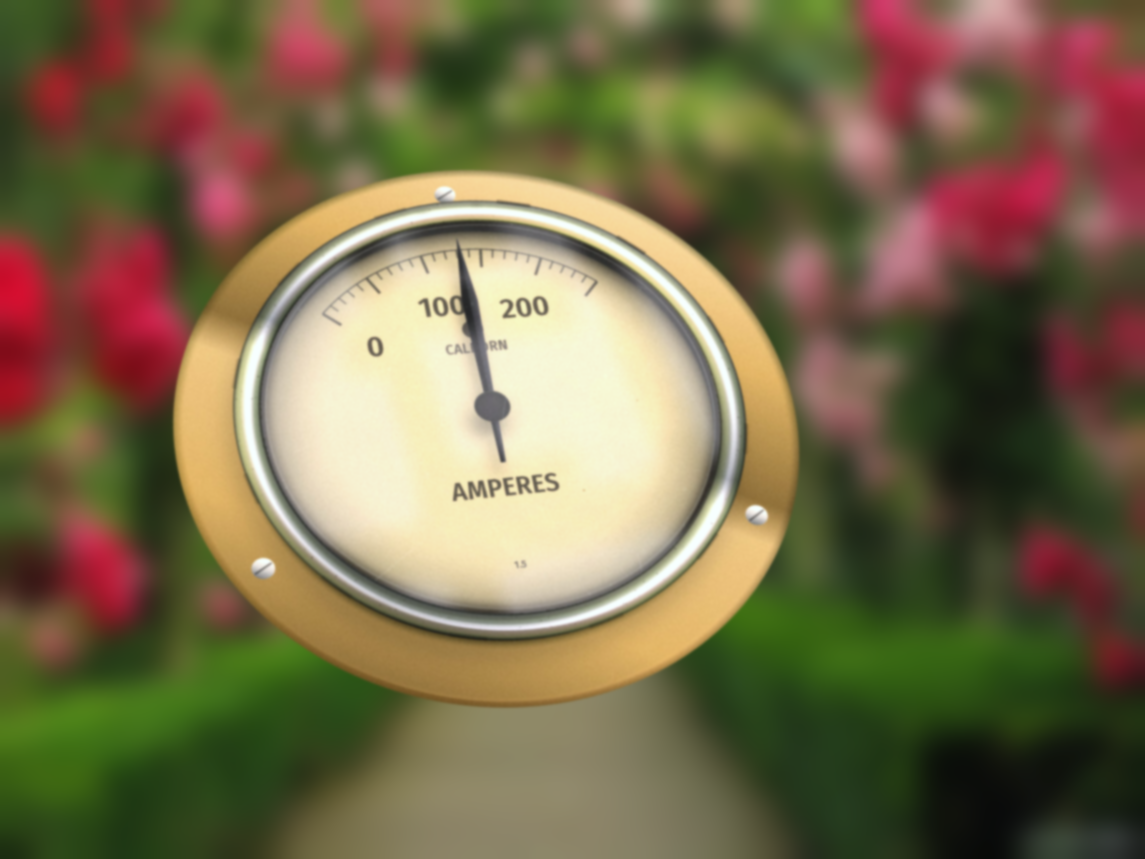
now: 130
